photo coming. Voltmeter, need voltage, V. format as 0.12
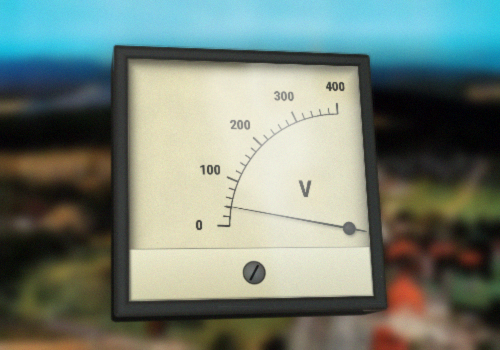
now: 40
